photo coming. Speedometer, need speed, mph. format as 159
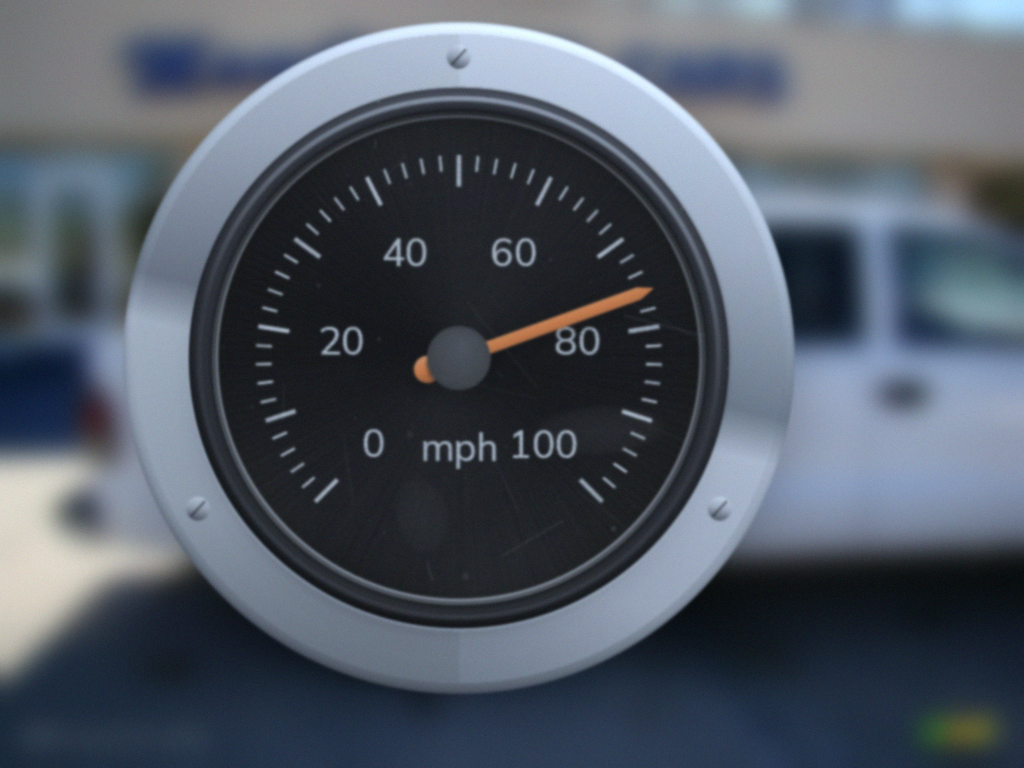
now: 76
